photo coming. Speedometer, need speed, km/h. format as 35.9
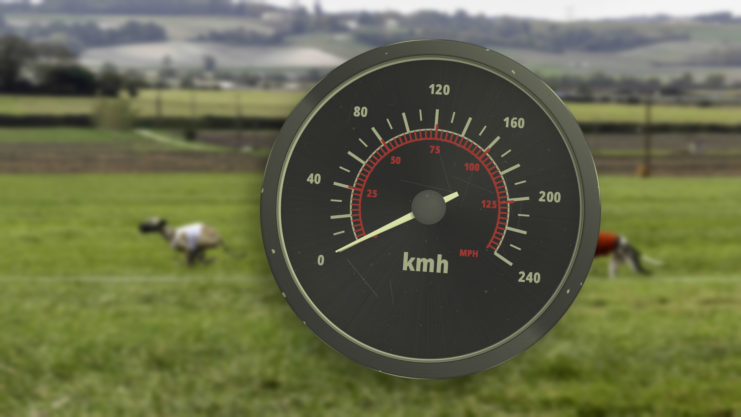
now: 0
